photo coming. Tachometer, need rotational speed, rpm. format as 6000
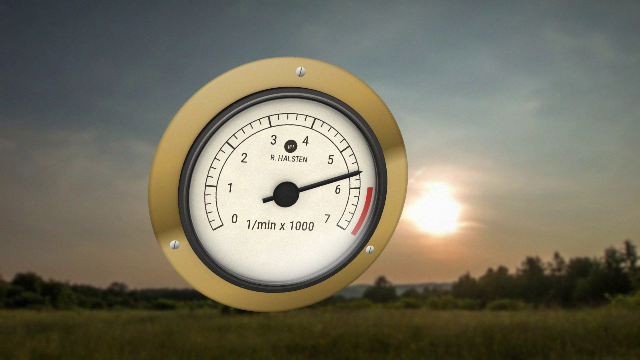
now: 5600
